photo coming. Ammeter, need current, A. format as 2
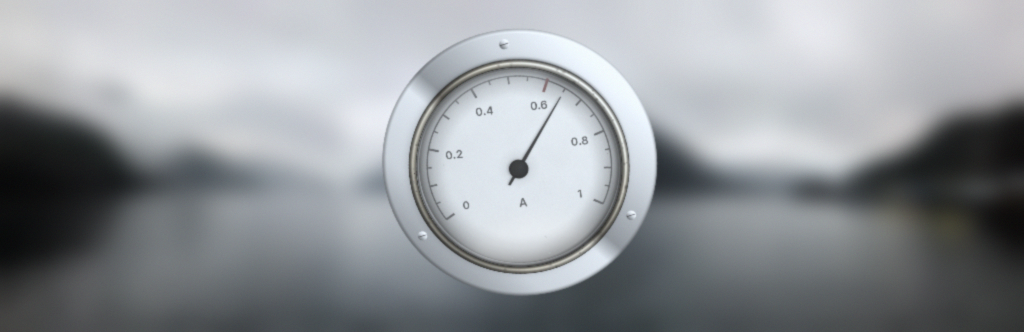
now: 0.65
